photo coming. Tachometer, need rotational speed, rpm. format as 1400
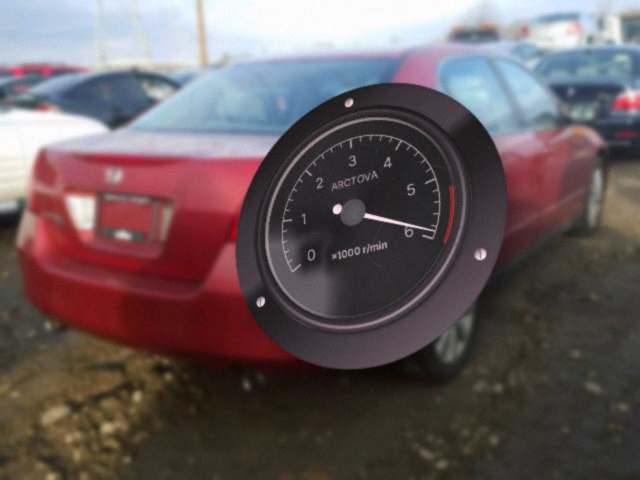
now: 5900
